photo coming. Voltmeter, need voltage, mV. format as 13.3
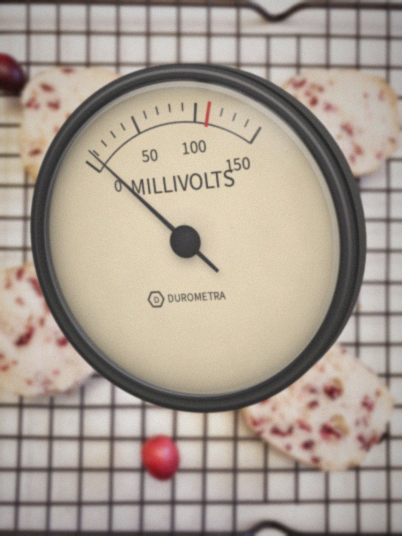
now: 10
